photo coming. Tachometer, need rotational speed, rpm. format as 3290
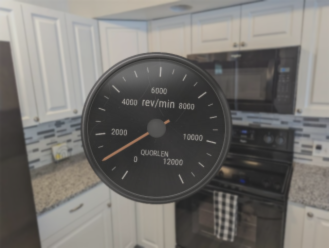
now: 1000
